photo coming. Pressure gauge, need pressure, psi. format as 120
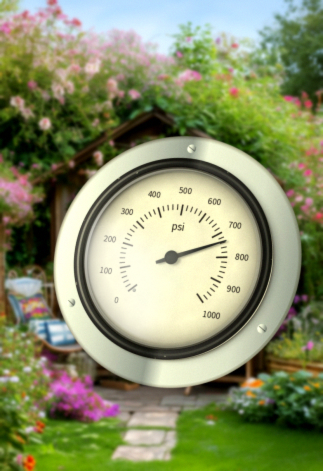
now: 740
